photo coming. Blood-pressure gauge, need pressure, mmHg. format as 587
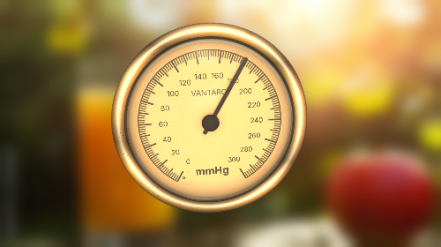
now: 180
